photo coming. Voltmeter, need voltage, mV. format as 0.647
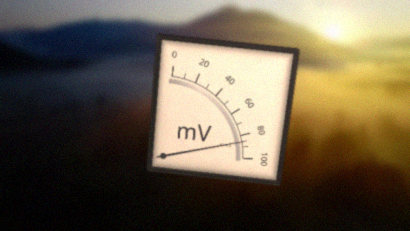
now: 85
